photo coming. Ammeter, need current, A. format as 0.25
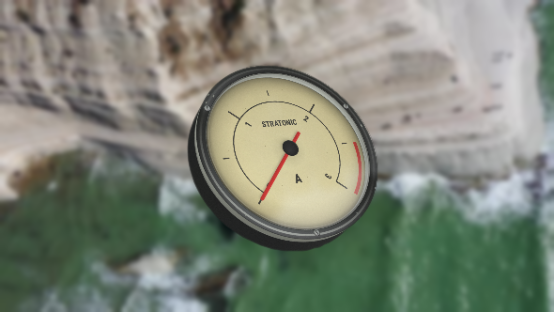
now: 0
